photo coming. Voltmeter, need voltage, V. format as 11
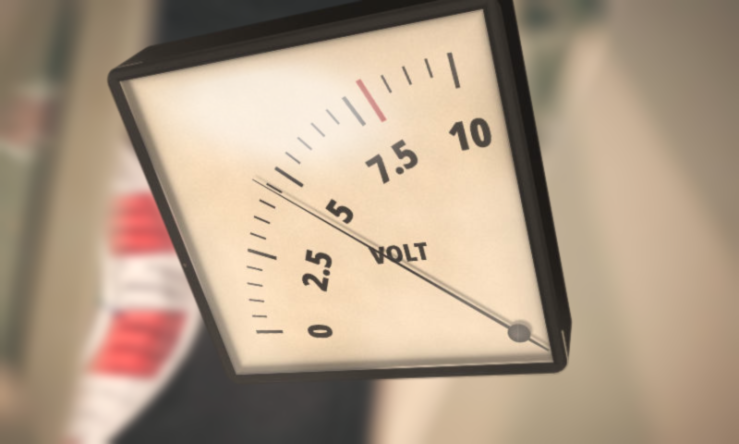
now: 4.5
